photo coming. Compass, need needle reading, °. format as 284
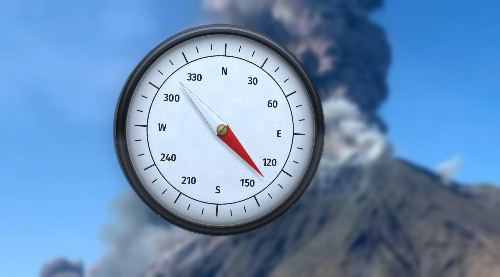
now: 135
